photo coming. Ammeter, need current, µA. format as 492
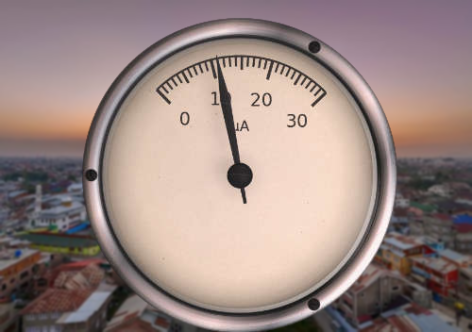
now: 11
